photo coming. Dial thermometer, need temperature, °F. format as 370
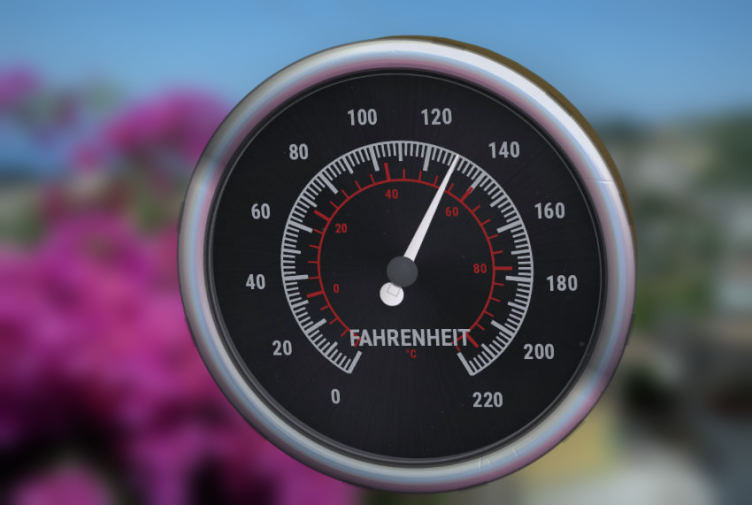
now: 130
